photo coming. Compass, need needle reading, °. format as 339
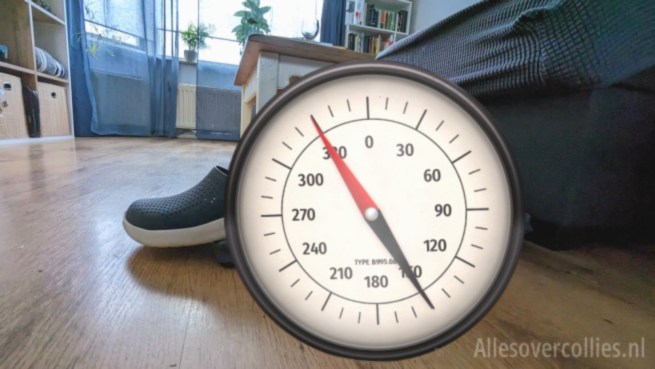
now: 330
